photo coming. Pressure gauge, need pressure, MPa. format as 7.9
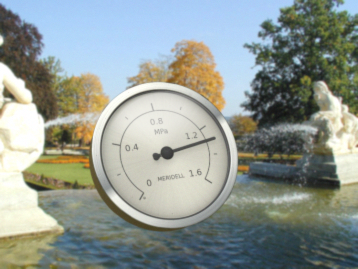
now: 1.3
